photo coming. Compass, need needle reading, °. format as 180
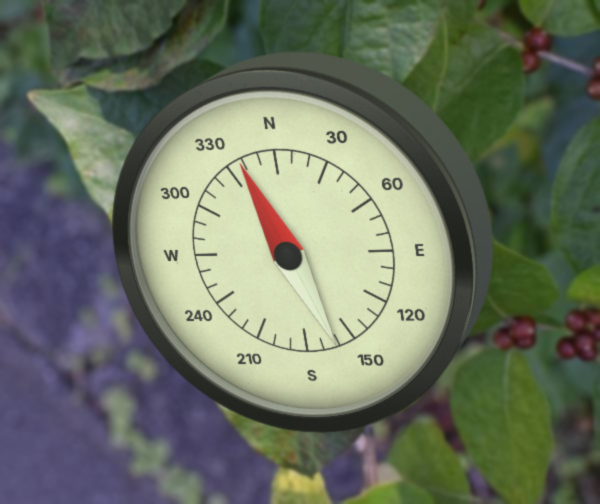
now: 340
